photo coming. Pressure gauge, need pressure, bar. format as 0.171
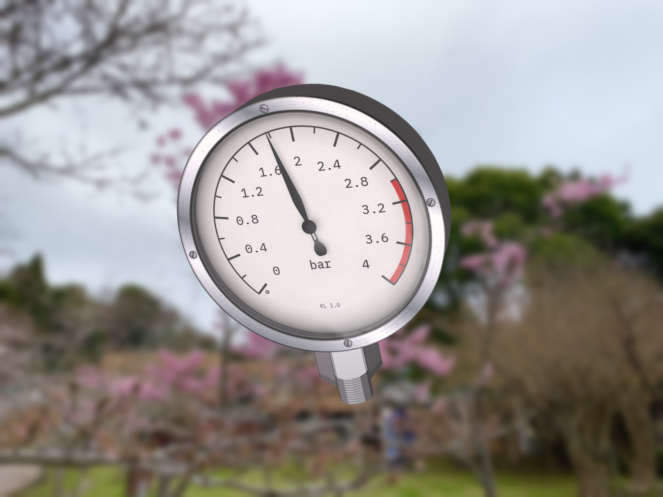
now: 1.8
